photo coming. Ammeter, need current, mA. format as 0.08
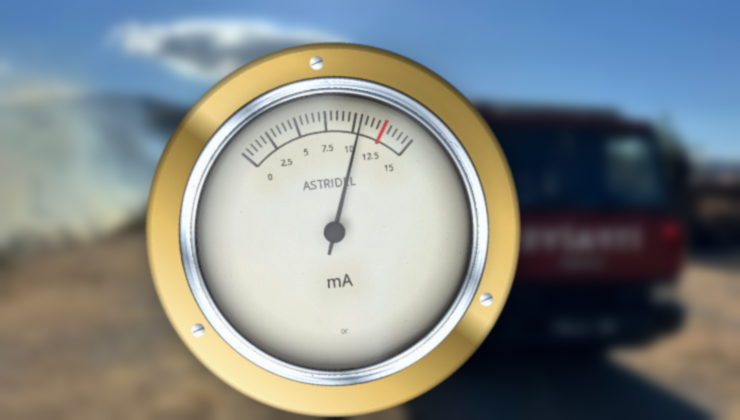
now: 10.5
